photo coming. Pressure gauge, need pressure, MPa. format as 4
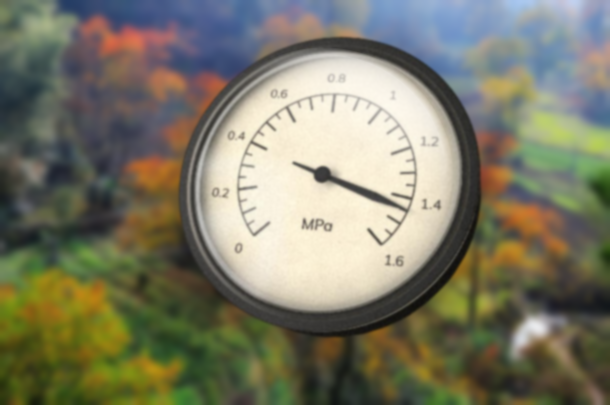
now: 1.45
